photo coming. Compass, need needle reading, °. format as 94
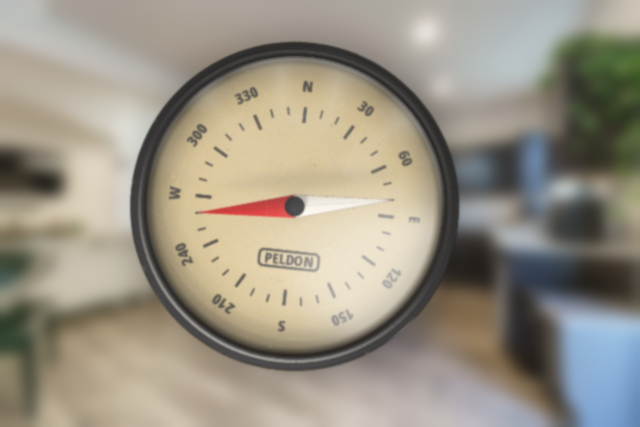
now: 260
